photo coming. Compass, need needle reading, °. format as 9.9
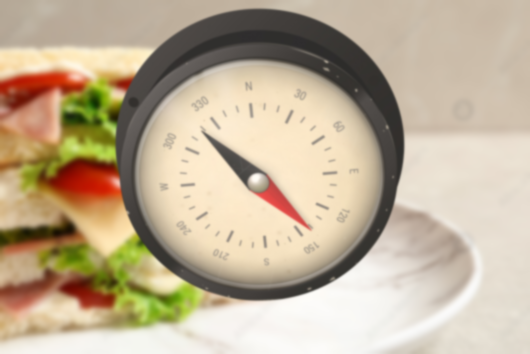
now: 140
